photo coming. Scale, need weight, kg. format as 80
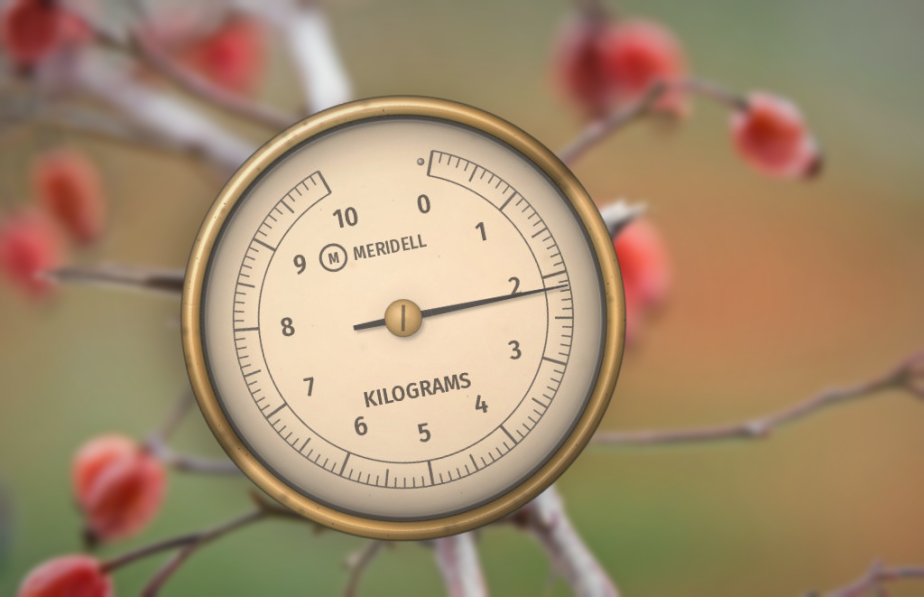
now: 2.15
